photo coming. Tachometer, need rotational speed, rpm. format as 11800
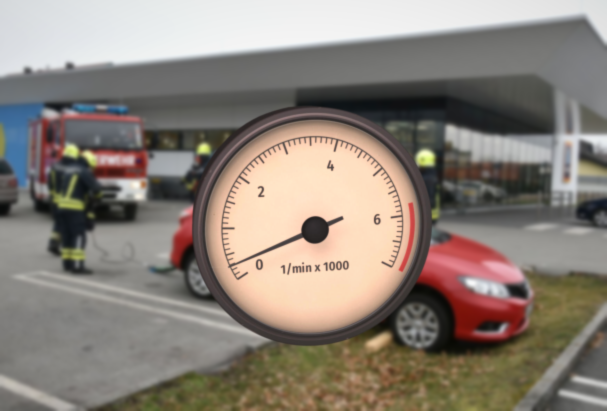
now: 300
